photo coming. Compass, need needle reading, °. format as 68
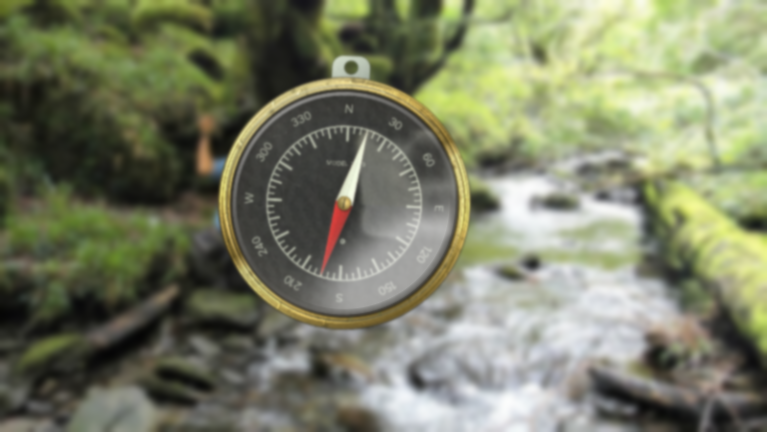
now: 195
